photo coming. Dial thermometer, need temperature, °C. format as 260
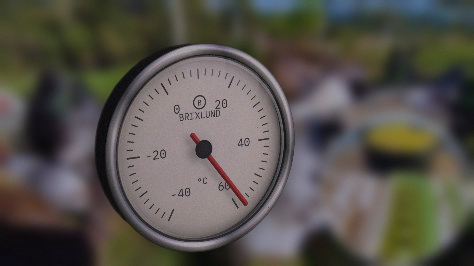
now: 58
